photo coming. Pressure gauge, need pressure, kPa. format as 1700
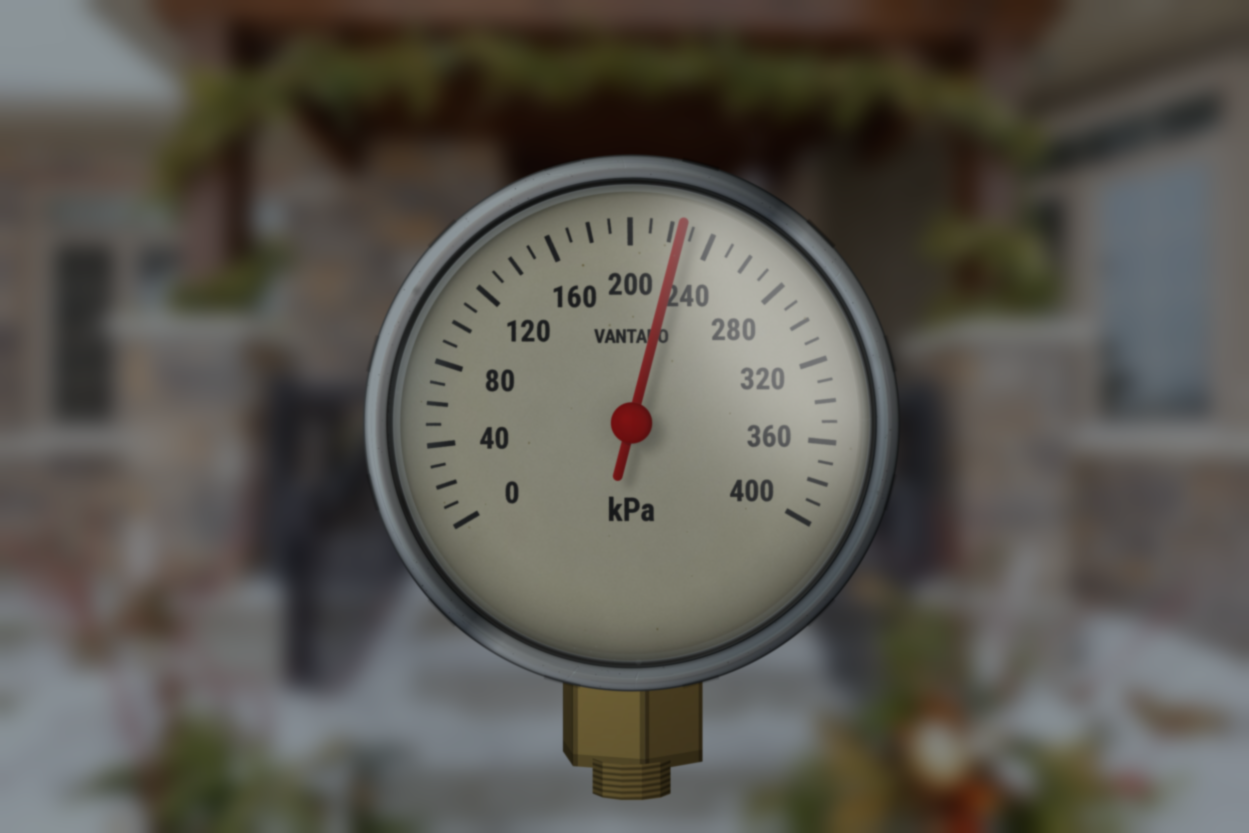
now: 225
